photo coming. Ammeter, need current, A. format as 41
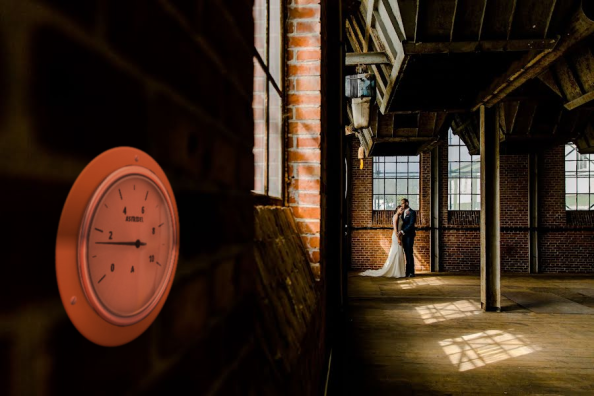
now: 1.5
